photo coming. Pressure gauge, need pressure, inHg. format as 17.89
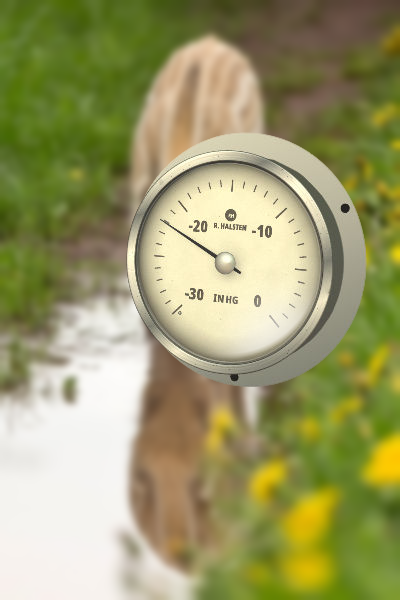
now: -22
